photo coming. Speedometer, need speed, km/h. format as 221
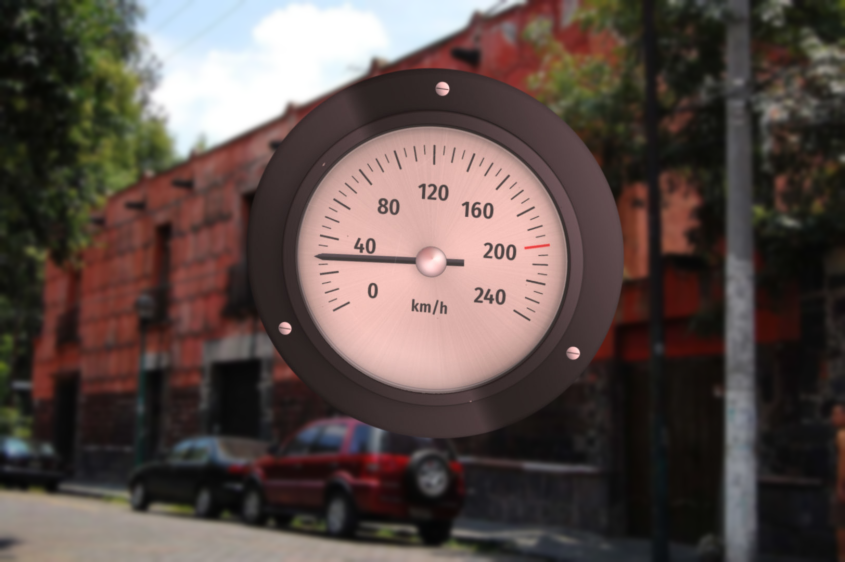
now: 30
